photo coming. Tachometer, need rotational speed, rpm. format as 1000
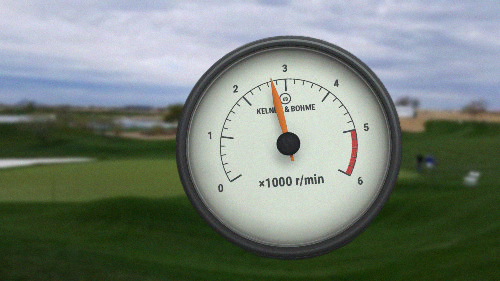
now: 2700
